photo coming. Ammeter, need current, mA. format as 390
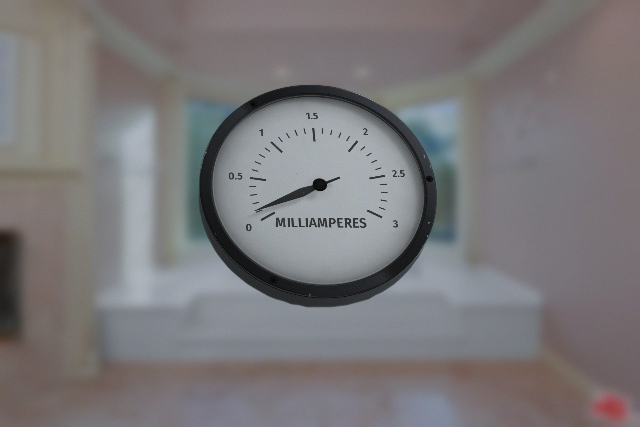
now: 0.1
